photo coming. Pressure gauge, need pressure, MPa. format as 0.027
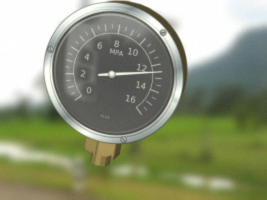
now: 12.5
